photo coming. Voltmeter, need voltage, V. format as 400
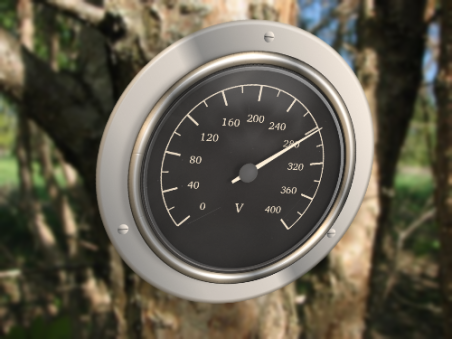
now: 280
